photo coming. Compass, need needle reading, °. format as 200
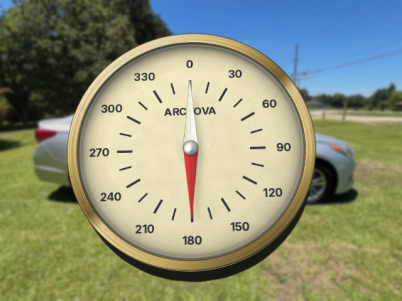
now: 180
